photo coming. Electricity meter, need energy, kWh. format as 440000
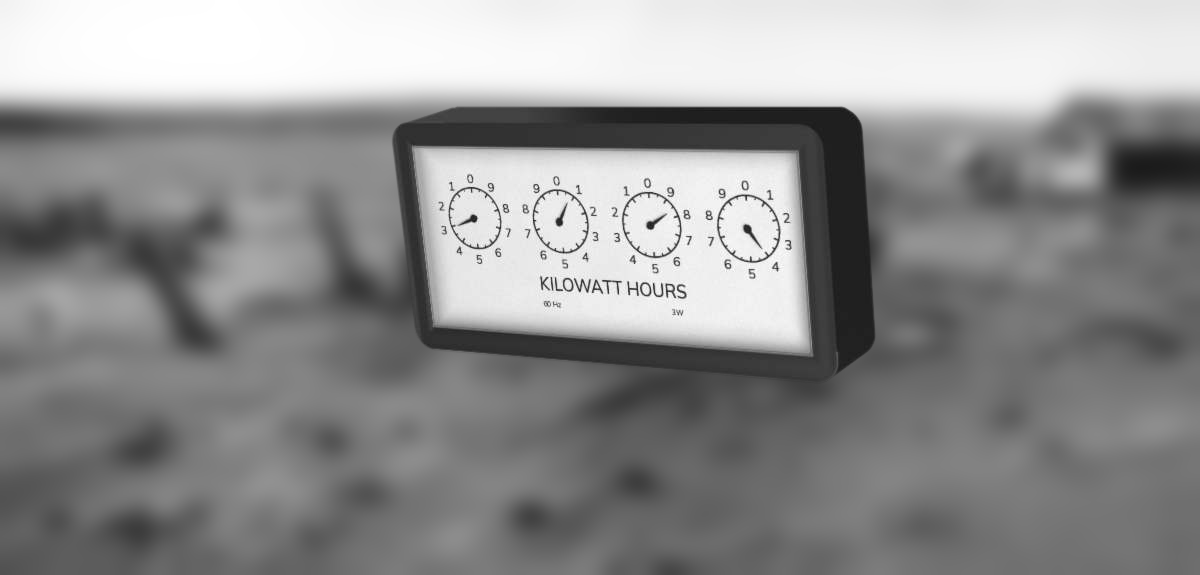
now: 3084
